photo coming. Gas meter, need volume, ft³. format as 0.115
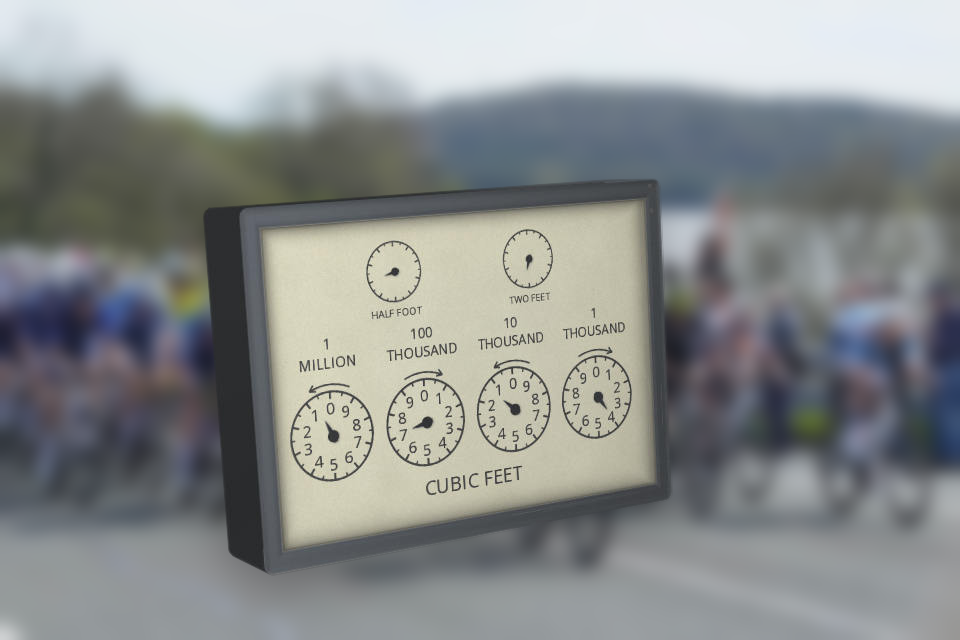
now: 71400
